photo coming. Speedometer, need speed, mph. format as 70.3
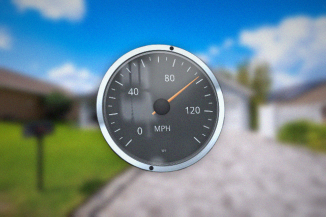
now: 97.5
